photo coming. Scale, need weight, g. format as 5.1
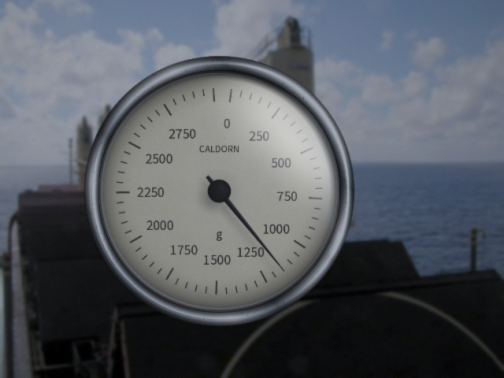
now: 1150
